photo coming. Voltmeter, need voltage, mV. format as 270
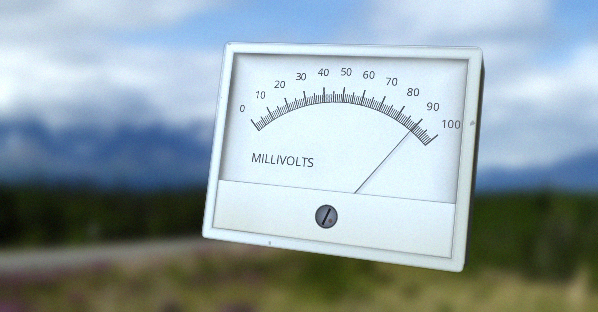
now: 90
